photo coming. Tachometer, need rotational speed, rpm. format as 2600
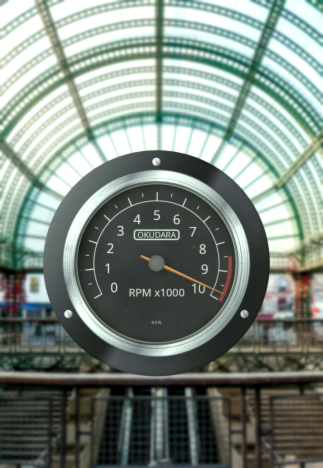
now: 9750
